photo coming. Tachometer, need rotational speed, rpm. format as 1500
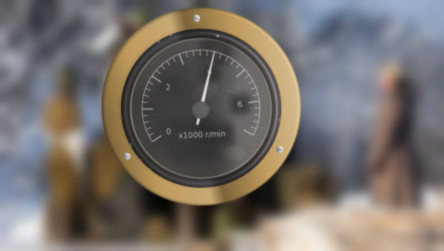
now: 4000
